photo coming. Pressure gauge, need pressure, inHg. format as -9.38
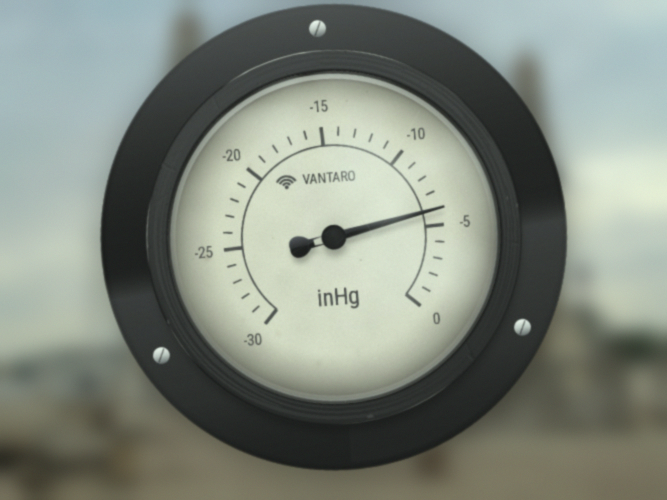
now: -6
